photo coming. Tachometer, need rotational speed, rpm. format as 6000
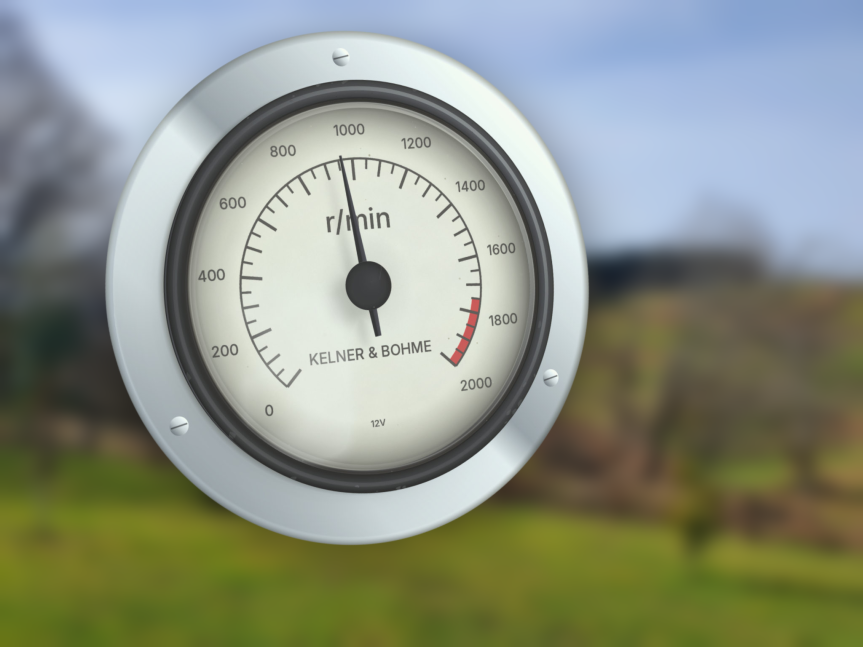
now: 950
